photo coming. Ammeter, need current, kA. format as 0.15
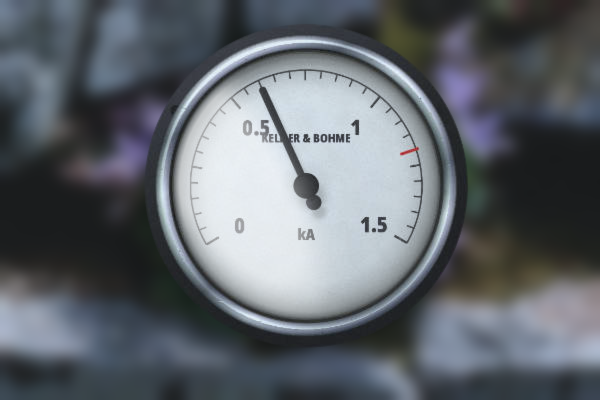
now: 0.6
